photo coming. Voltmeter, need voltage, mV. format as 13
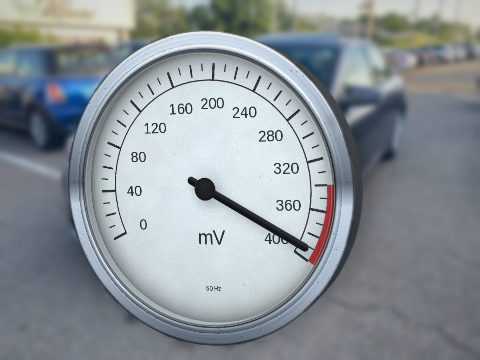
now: 390
